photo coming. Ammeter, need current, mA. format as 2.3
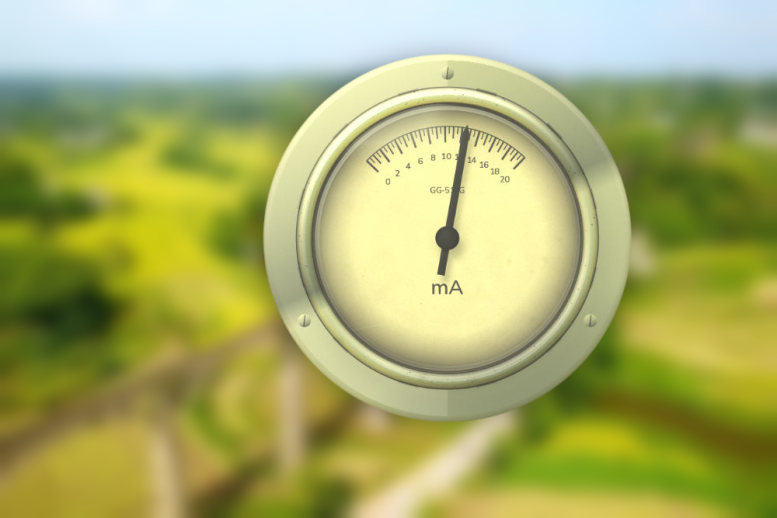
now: 12.5
